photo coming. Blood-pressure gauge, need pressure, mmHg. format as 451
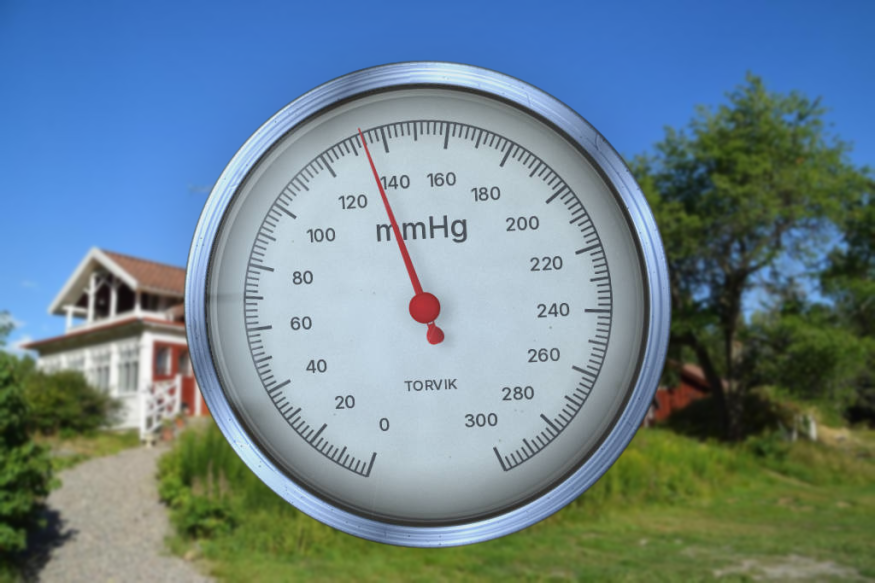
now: 134
